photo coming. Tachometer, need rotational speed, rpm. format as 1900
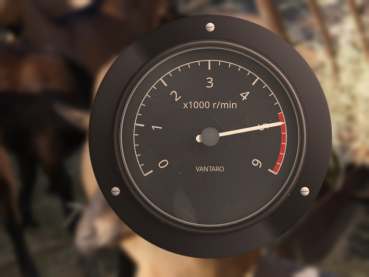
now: 5000
